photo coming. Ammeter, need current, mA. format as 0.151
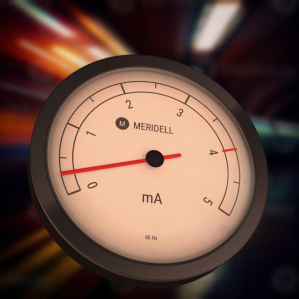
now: 0.25
